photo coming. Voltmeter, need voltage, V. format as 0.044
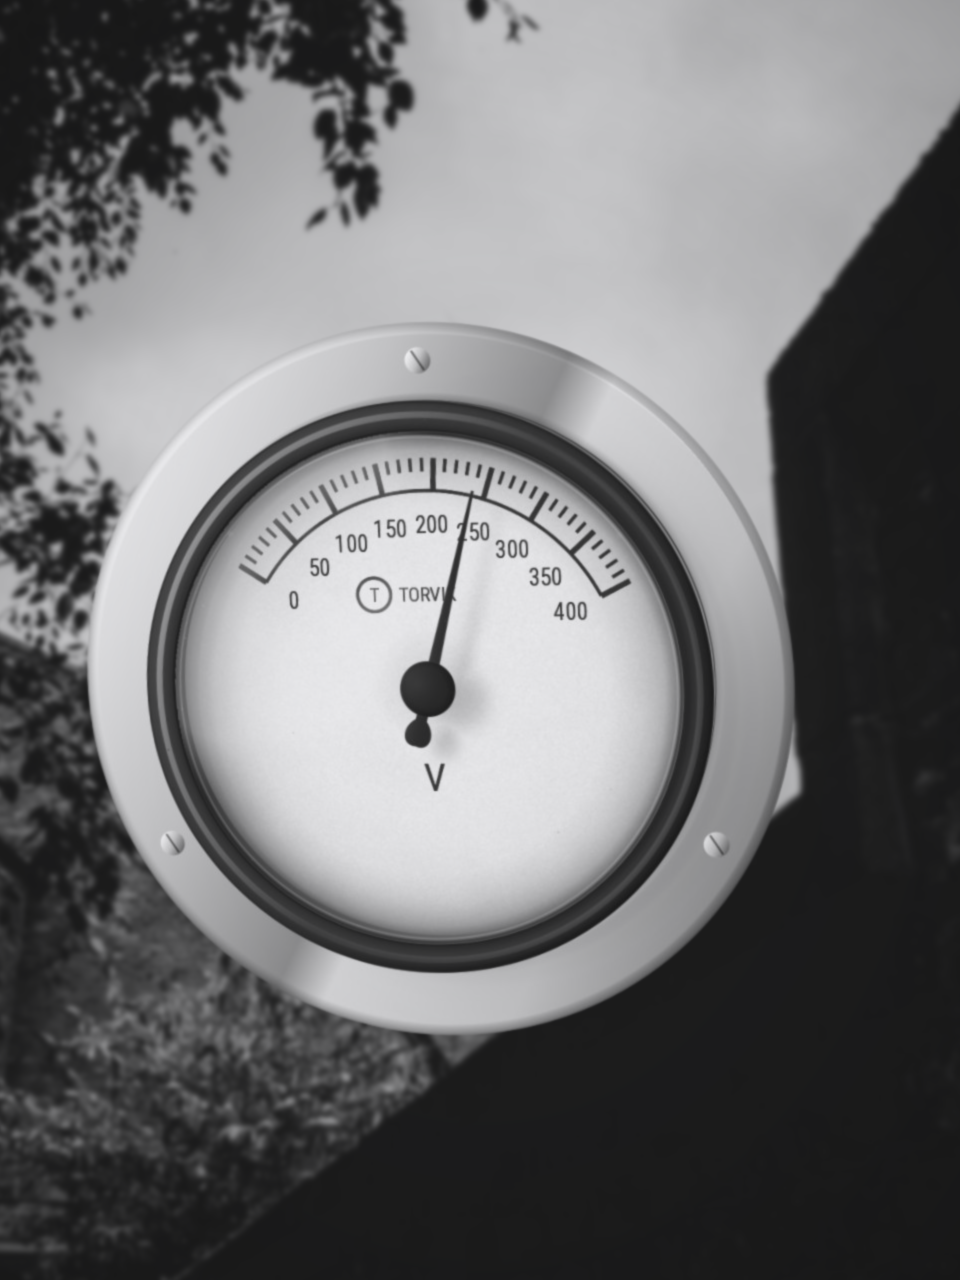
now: 240
